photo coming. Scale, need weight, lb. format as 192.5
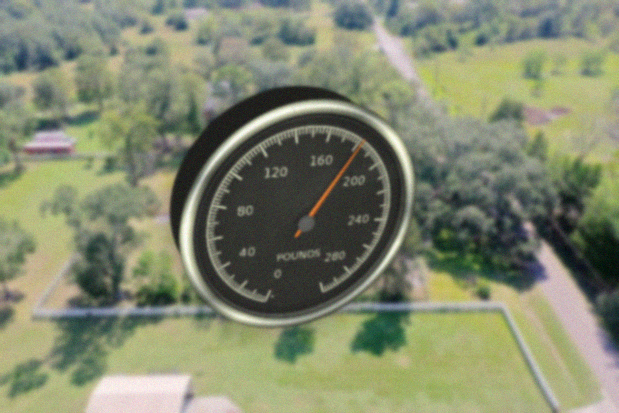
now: 180
